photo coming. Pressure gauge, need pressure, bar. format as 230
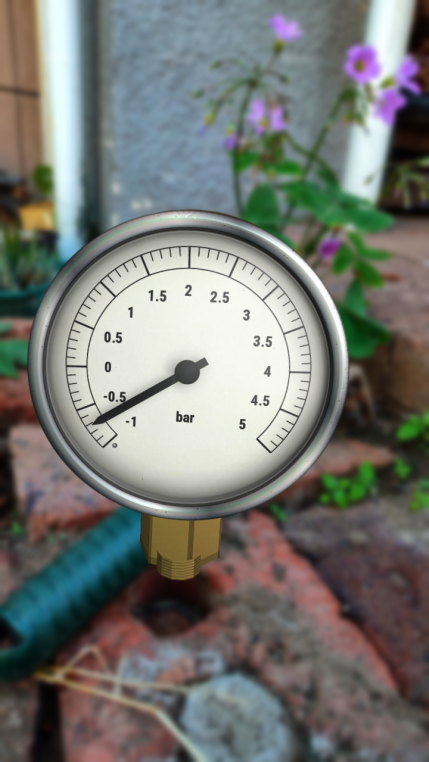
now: -0.7
